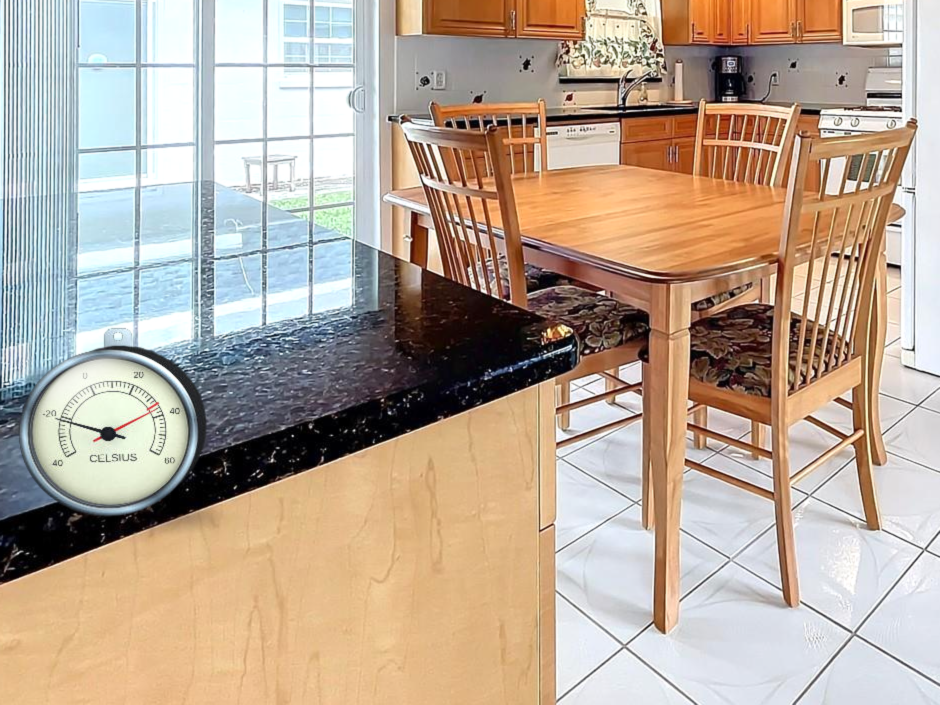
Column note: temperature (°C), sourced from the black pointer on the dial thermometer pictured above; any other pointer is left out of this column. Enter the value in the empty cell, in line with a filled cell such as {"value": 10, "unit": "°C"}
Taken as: {"value": -20, "unit": "°C"}
